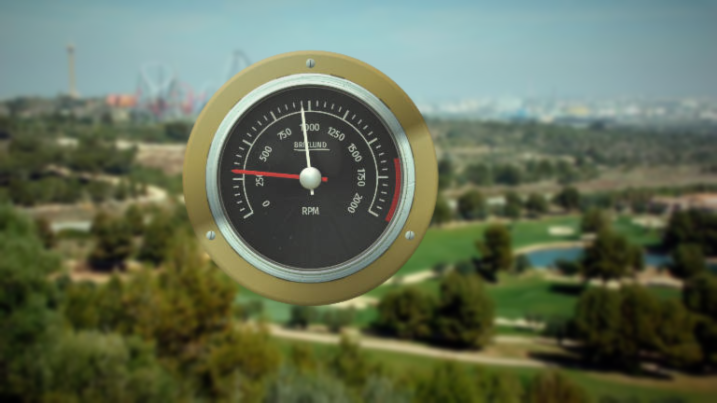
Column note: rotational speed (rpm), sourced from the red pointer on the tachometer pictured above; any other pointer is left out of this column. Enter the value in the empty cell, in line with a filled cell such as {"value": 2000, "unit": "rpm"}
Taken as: {"value": 300, "unit": "rpm"}
